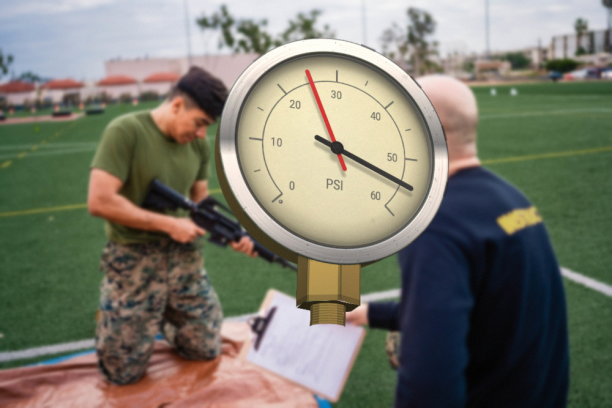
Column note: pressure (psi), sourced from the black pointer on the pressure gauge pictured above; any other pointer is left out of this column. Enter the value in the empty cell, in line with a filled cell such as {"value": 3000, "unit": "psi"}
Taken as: {"value": 55, "unit": "psi"}
